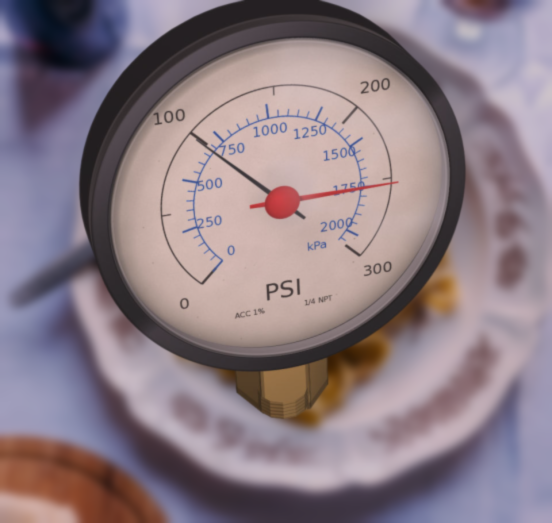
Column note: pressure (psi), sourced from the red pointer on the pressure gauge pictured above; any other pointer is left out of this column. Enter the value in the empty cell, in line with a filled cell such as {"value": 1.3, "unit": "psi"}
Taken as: {"value": 250, "unit": "psi"}
